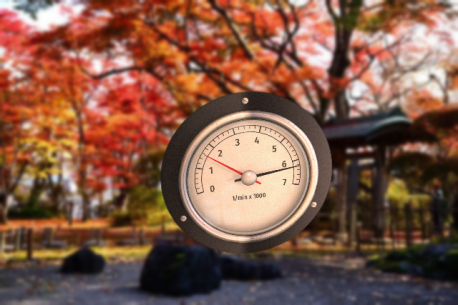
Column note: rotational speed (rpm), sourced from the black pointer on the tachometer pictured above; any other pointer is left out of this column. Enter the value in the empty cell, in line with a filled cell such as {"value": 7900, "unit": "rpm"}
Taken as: {"value": 6200, "unit": "rpm"}
